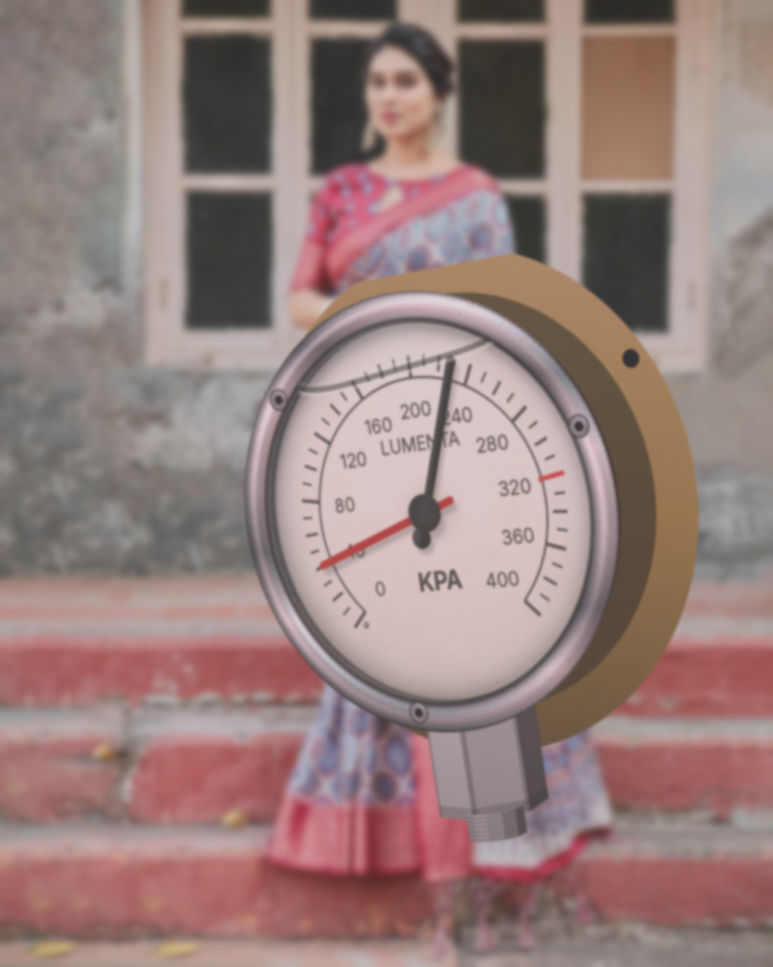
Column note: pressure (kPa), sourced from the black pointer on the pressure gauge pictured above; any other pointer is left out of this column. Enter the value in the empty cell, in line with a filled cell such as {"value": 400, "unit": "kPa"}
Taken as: {"value": 230, "unit": "kPa"}
